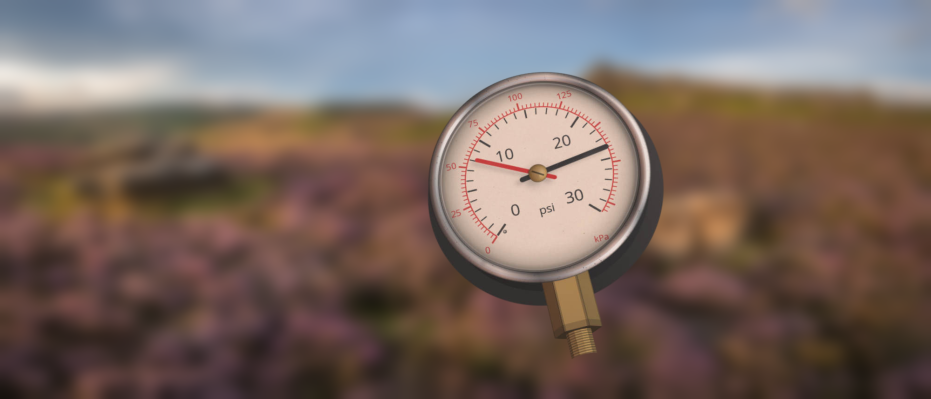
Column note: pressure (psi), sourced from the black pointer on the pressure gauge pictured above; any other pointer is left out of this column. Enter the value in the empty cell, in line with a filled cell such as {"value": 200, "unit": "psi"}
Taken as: {"value": 24, "unit": "psi"}
